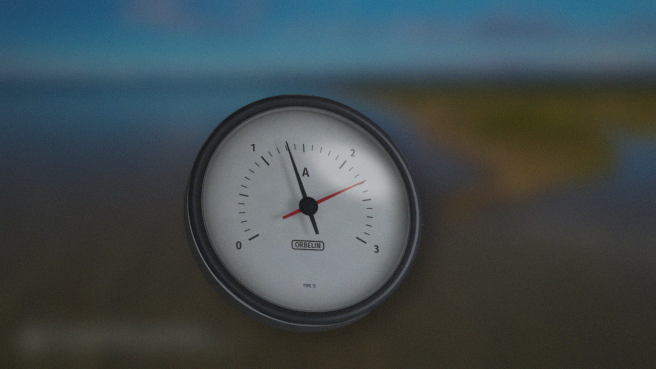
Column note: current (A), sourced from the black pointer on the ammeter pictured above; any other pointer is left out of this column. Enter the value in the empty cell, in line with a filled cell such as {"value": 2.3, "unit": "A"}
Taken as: {"value": 1.3, "unit": "A"}
